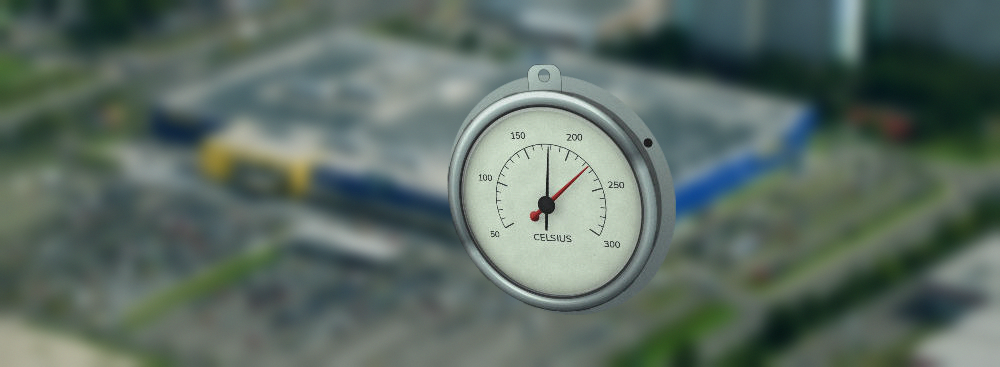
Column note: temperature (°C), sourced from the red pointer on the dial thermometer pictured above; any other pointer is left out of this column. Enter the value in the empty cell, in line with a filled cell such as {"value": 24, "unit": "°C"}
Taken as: {"value": 225, "unit": "°C"}
